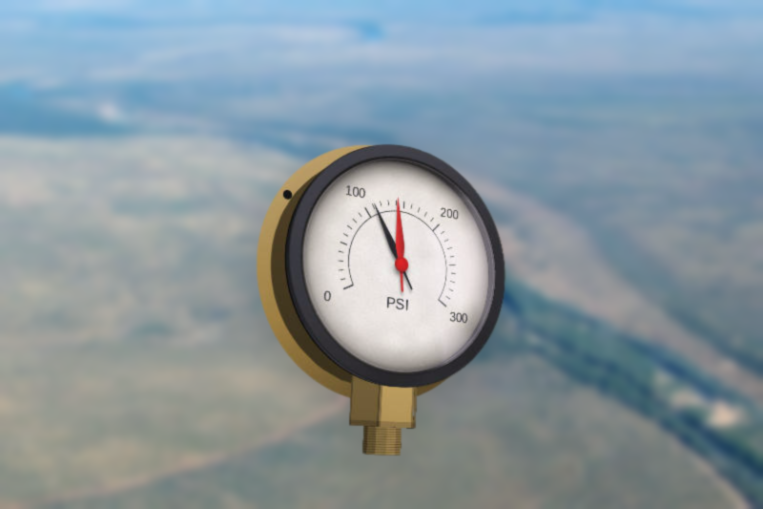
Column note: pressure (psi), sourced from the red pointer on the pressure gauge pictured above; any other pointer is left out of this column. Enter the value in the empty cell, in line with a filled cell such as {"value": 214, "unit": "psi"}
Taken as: {"value": 140, "unit": "psi"}
